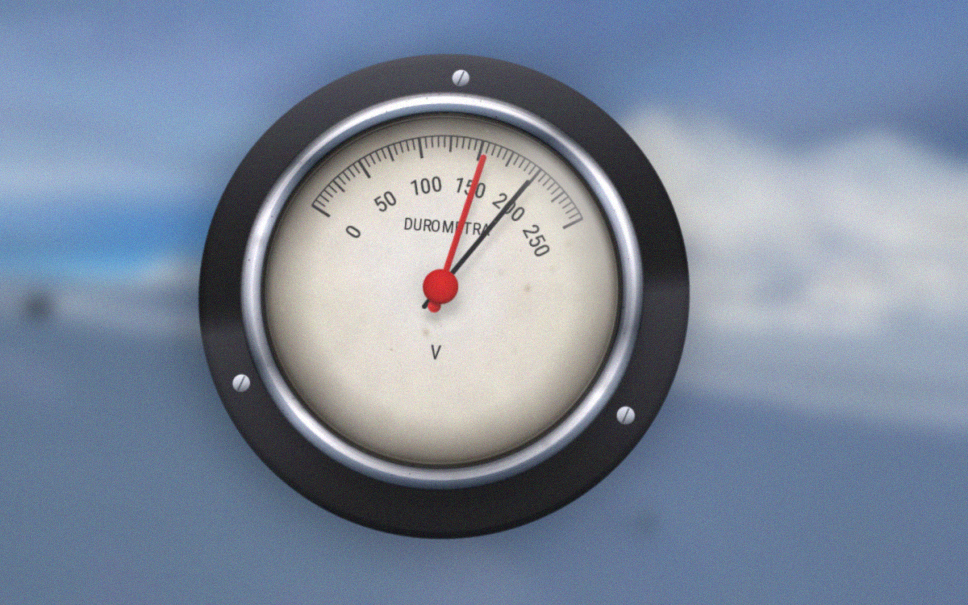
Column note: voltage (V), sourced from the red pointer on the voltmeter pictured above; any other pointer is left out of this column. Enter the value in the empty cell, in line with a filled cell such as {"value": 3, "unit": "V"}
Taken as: {"value": 155, "unit": "V"}
